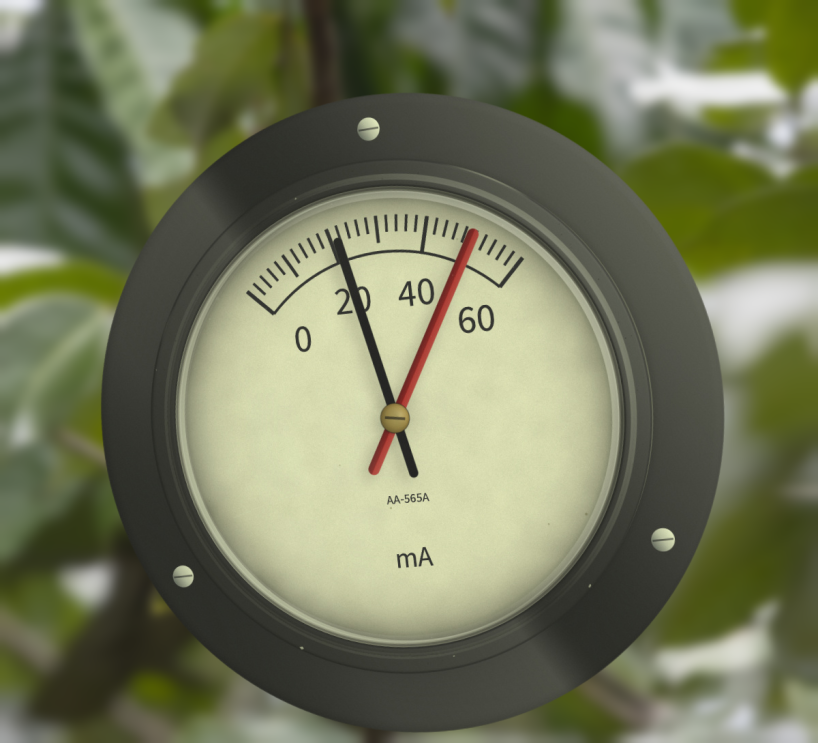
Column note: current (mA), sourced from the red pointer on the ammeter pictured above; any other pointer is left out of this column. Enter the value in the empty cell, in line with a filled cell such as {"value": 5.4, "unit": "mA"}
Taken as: {"value": 50, "unit": "mA"}
